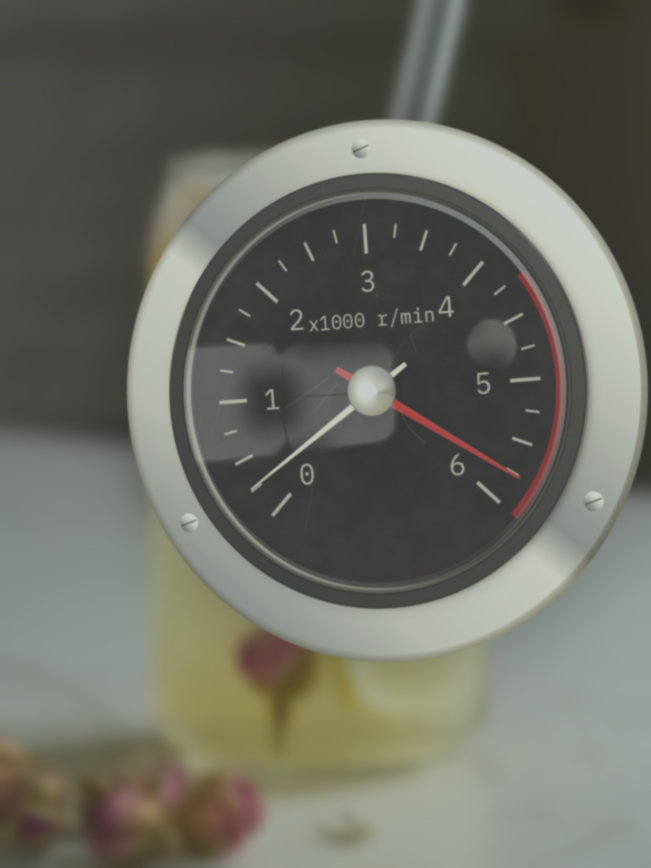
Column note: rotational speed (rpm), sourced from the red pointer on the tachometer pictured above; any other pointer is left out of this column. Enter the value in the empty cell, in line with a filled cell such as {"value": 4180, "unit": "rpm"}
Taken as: {"value": 5750, "unit": "rpm"}
